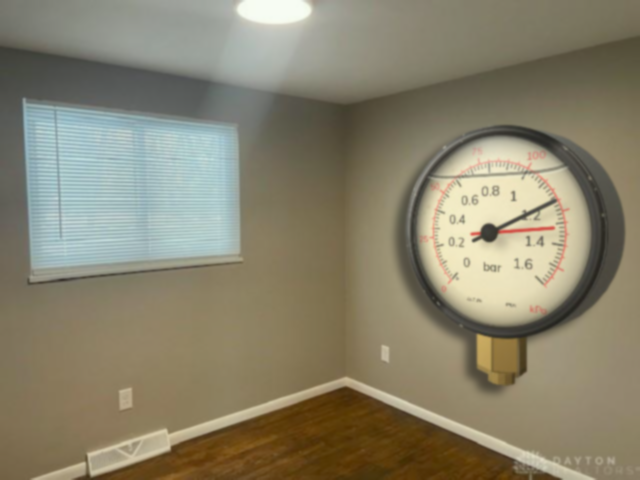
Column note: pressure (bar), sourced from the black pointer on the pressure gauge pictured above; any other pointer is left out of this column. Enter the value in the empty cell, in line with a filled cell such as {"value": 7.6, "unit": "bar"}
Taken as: {"value": 1.2, "unit": "bar"}
